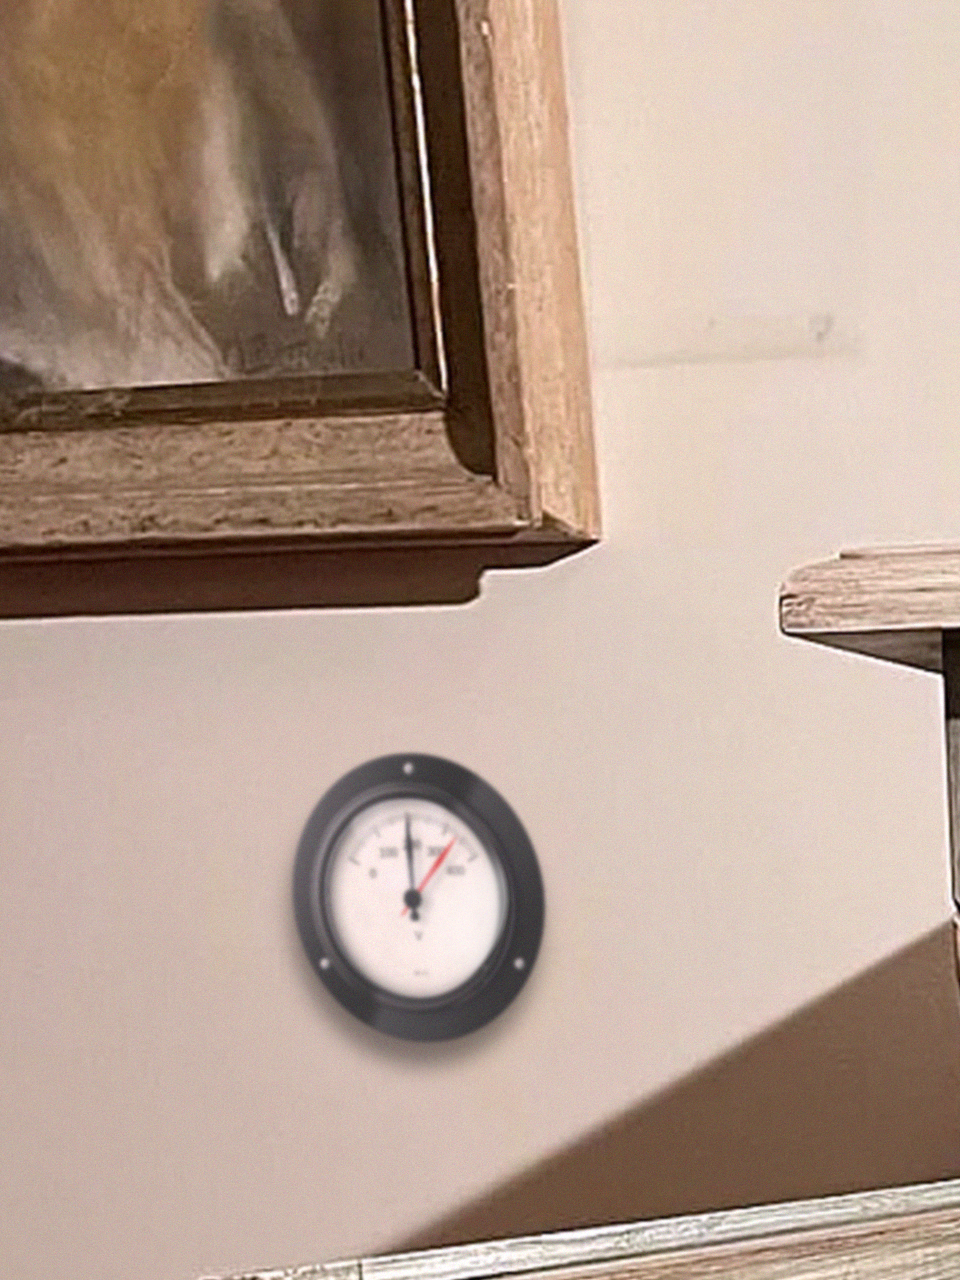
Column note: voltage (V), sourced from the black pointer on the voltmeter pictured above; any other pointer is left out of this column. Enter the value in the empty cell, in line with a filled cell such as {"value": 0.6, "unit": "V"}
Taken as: {"value": 200, "unit": "V"}
